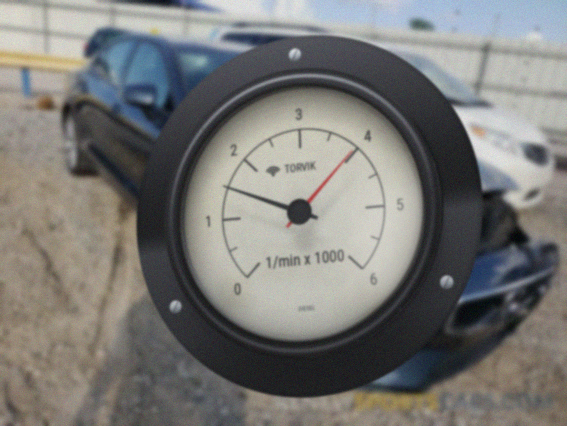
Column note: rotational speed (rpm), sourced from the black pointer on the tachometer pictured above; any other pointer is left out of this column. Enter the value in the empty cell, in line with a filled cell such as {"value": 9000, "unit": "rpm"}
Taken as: {"value": 1500, "unit": "rpm"}
